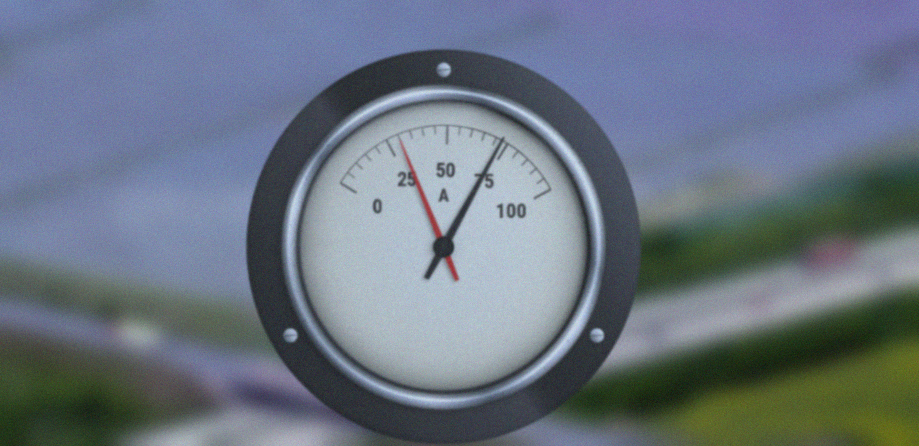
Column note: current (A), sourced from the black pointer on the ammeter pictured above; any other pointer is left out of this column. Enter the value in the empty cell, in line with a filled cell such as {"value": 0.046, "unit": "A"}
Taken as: {"value": 72.5, "unit": "A"}
